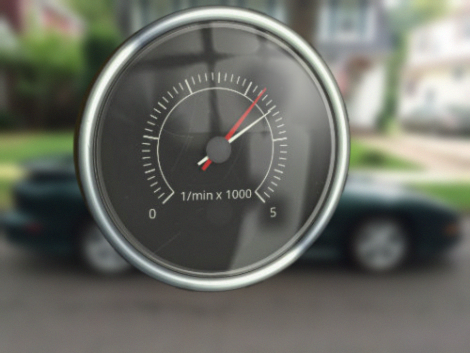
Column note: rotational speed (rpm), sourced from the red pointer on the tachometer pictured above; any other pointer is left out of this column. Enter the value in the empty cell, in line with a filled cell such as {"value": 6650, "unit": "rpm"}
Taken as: {"value": 3200, "unit": "rpm"}
